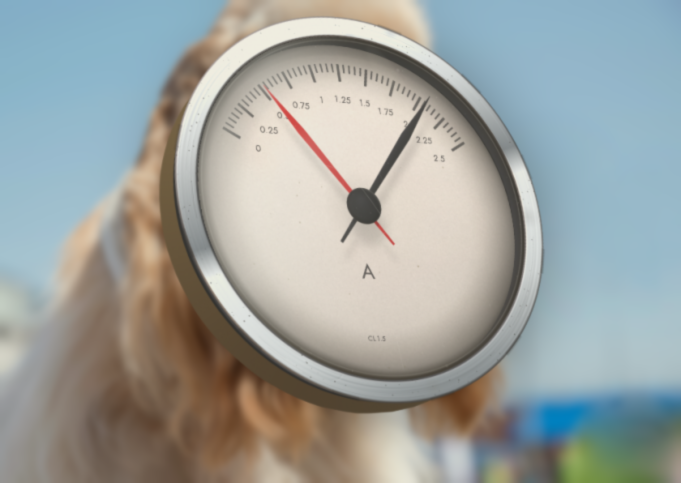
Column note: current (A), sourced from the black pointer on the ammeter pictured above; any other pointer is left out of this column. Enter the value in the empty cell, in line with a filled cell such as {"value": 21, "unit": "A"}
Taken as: {"value": 2.05, "unit": "A"}
